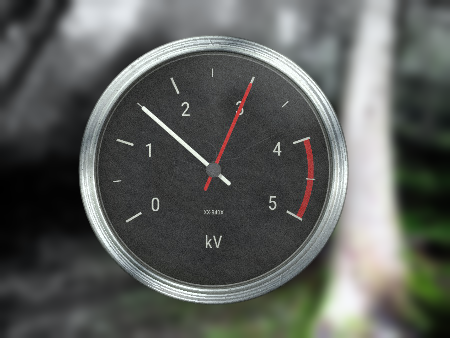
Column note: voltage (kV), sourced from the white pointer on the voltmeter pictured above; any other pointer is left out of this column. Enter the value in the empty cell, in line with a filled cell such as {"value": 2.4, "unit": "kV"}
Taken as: {"value": 1.5, "unit": "kV"}
